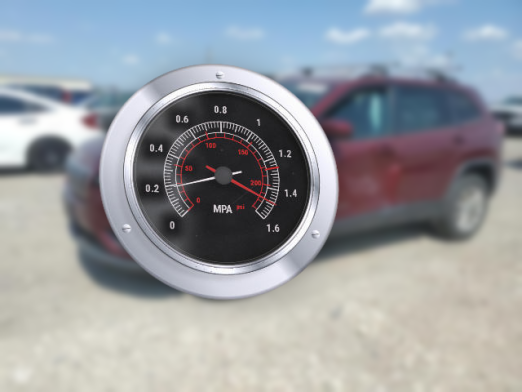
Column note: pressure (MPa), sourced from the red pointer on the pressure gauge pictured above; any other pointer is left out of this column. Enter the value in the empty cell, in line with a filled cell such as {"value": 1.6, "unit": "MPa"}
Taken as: {"value": 1.5, "unit": "MPa"}
